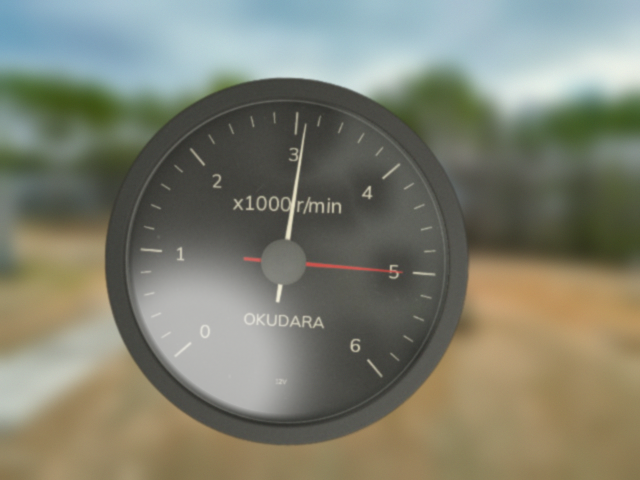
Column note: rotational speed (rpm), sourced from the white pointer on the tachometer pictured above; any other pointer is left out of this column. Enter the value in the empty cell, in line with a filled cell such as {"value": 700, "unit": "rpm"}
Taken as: {"value": 3100, "unit": "rpm"}
